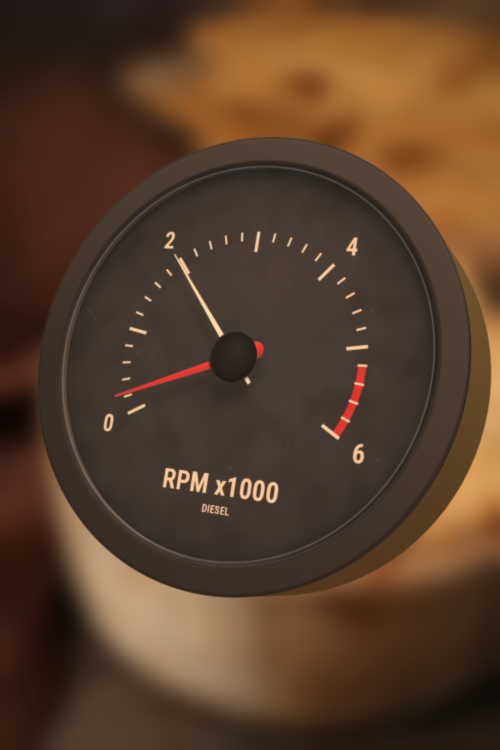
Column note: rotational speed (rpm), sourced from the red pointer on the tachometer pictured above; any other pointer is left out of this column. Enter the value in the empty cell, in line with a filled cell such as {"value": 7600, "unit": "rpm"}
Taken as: {"value": 200, "unit": "rpm"}
